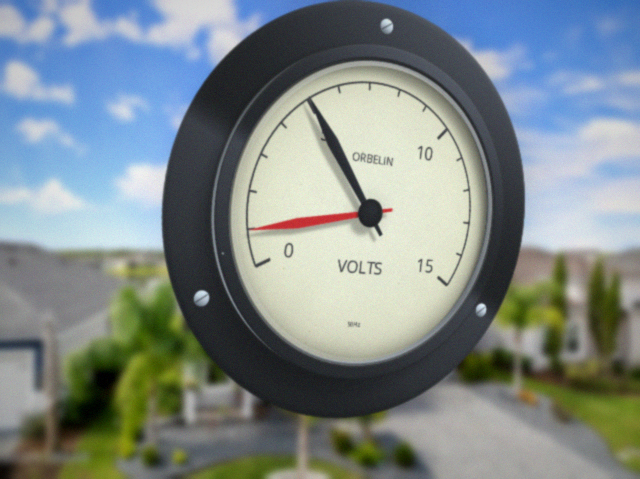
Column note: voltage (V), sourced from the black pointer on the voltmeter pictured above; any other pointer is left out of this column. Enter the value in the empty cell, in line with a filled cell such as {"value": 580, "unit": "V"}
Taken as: {"value": 5, "unit": "V"}
